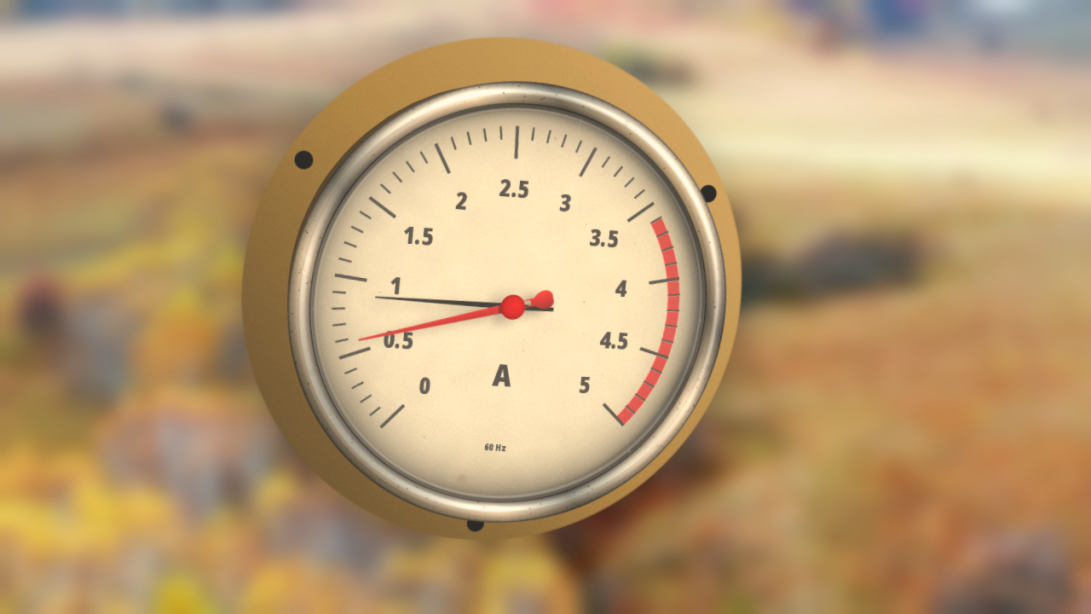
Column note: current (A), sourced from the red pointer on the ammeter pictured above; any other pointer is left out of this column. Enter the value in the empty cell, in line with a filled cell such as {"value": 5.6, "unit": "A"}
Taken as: {"value": 0.6, "unit": "A"}
